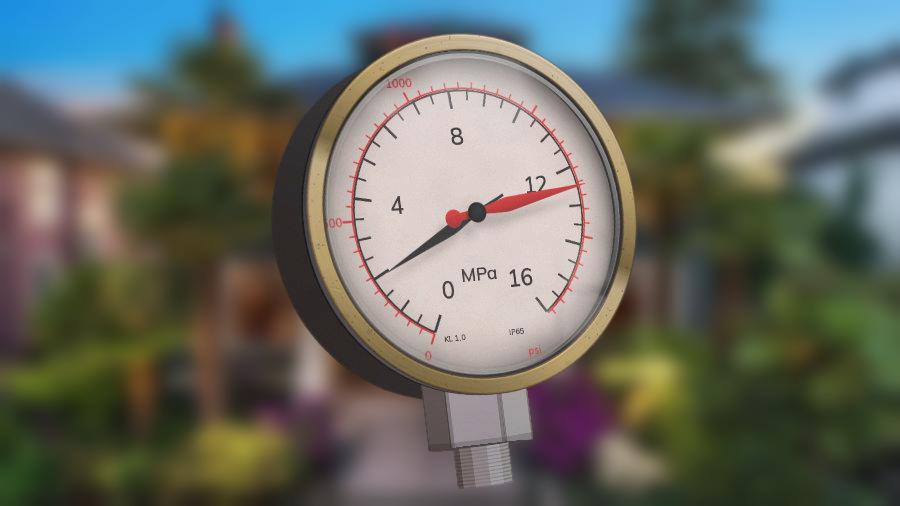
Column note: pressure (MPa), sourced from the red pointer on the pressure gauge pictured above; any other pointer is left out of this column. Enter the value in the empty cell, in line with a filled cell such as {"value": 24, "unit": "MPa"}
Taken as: {"value": 12.5, "unit": "MPa"}
